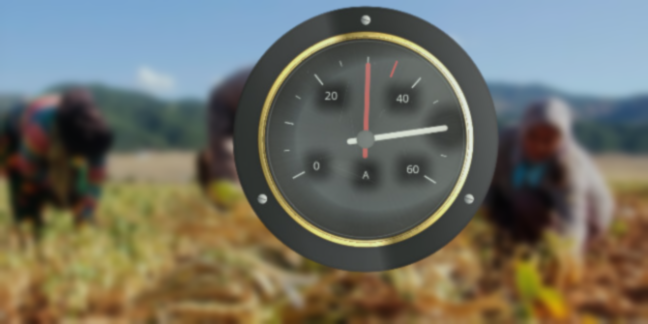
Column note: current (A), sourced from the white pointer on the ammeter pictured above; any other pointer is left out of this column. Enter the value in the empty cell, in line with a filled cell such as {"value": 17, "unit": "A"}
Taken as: {"value": 50, "unit": "A"}
